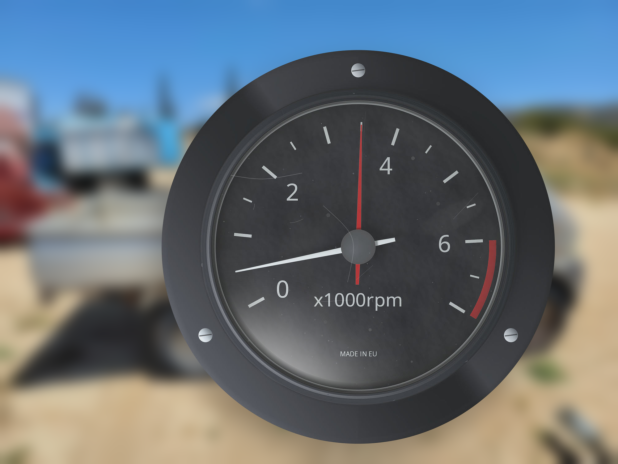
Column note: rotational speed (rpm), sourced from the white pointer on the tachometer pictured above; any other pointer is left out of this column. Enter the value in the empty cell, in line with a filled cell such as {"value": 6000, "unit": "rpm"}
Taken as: {"value": 500, "unit": "rpm"}
